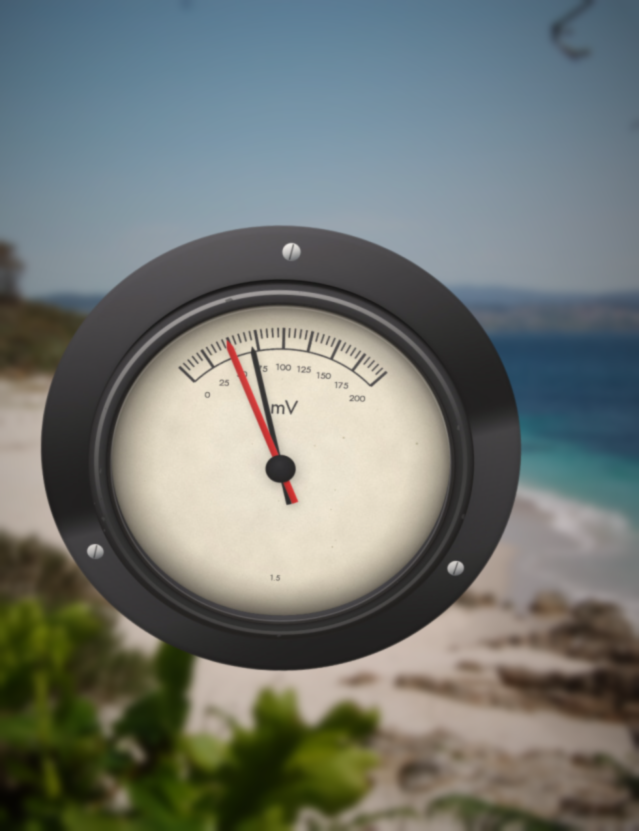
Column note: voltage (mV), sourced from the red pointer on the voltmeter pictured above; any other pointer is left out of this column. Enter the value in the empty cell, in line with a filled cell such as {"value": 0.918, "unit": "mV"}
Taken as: {"value": 50, "unit": "mV"}
